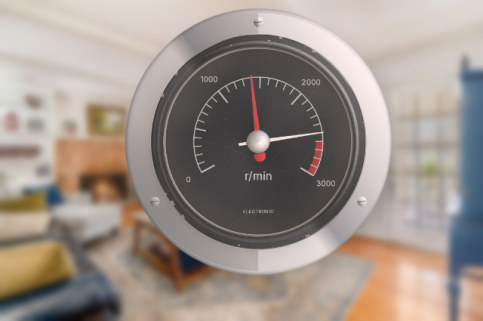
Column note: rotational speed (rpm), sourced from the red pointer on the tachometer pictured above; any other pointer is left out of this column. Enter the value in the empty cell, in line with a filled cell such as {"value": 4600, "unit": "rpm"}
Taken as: {"value": 1400, "unit": "rpm"}
